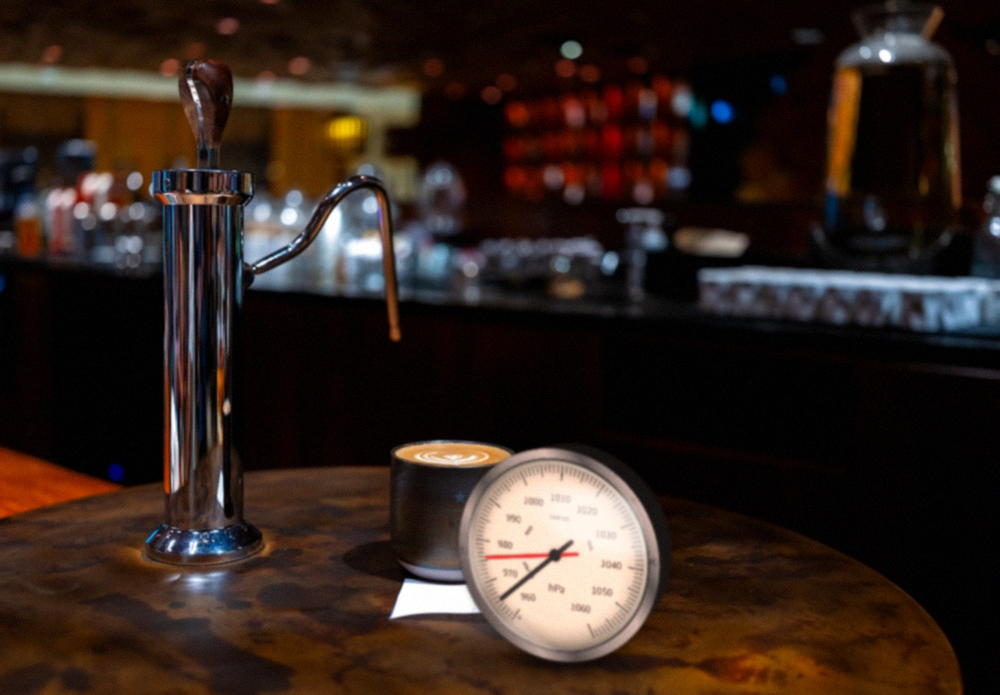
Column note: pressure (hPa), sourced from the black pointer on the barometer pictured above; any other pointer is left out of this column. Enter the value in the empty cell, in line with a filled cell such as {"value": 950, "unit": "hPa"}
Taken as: {"value": 965, "unit": "hPa"}
